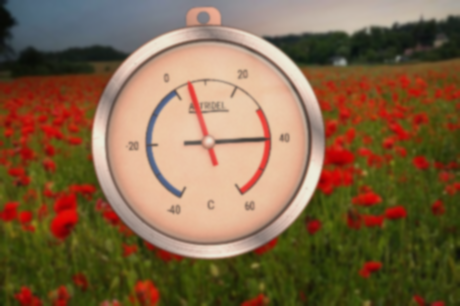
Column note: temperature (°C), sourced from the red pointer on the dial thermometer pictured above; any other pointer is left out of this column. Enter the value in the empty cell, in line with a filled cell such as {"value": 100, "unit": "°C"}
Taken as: {"value": 5, "unit": "°C"}
